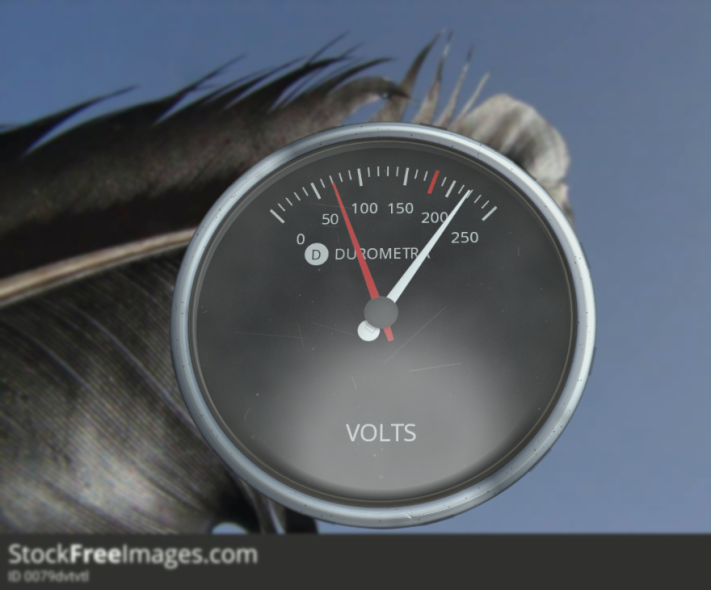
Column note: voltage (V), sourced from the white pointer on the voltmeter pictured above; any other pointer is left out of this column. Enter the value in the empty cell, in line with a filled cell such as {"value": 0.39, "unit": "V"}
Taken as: {"value": 220, "unit": "V"}
